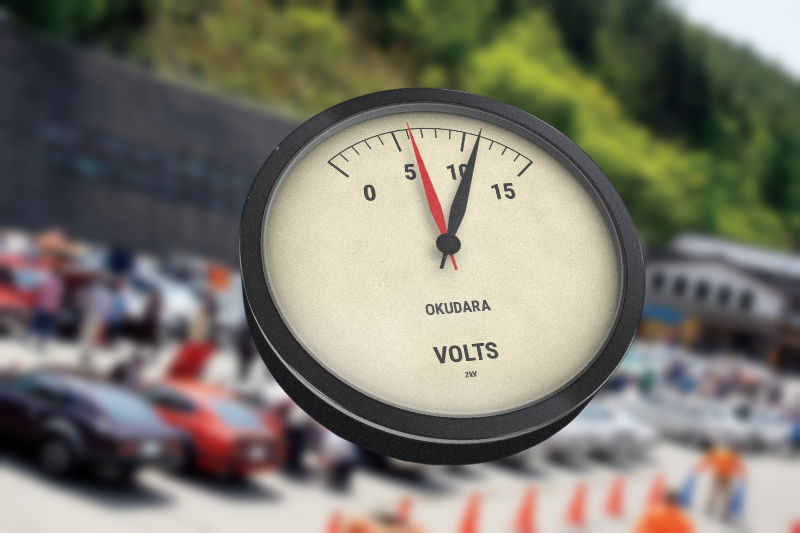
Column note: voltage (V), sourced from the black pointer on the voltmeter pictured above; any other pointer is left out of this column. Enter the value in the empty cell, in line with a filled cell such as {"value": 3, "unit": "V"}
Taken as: {"value": 11, "unit": "V"}
